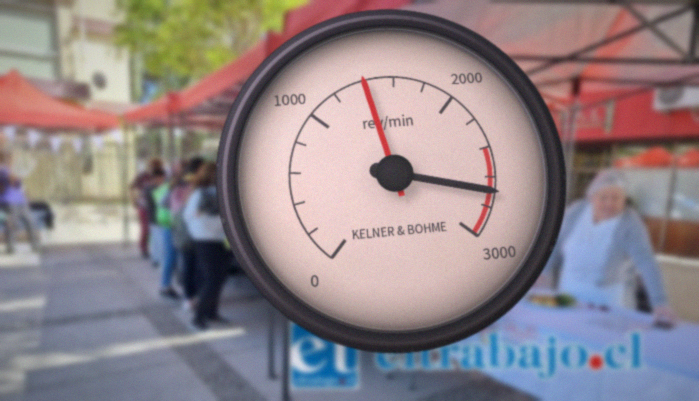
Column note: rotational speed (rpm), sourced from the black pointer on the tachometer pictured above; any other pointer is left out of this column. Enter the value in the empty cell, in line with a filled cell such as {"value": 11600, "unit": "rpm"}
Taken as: {"value": 2700, "unit": "rpm"}
